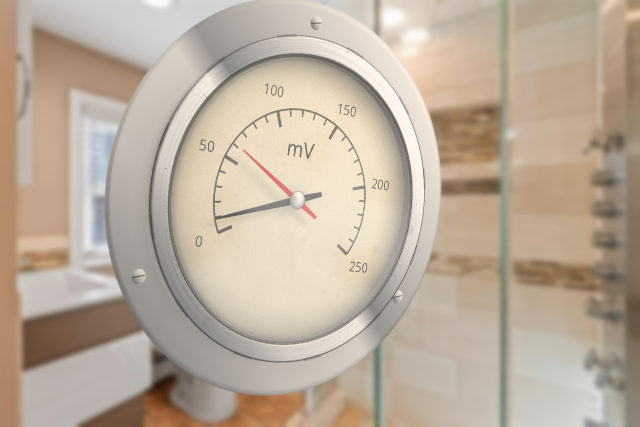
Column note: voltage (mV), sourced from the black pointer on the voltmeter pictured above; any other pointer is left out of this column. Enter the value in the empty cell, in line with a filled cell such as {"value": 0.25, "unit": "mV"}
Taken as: {"value": 10, "unit": "mV"}
